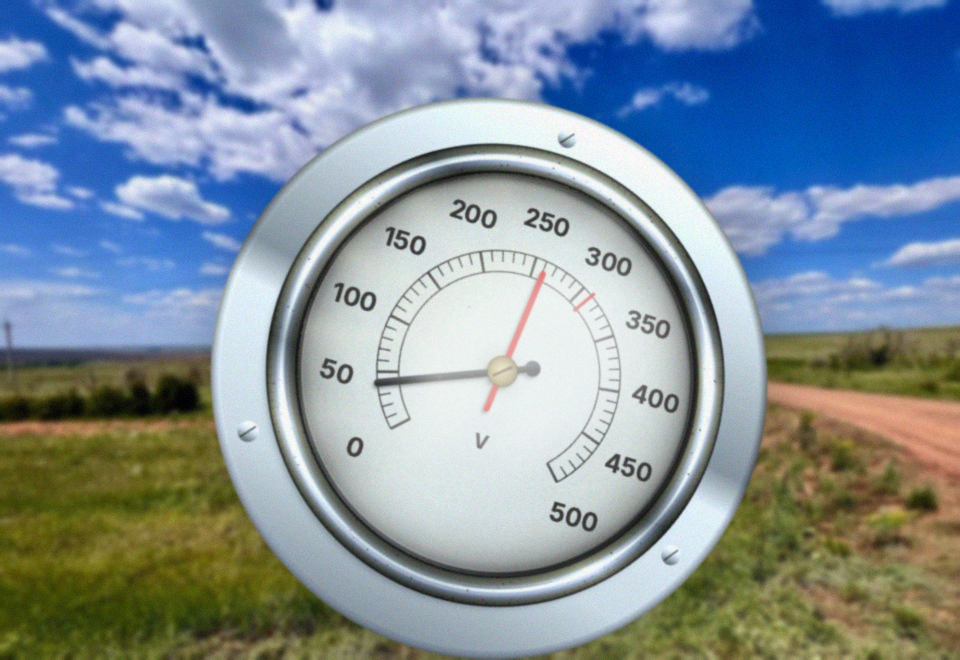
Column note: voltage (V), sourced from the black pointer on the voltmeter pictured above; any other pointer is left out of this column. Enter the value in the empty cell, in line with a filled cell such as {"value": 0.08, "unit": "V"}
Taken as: {"value": 40, "unit": "V"}
